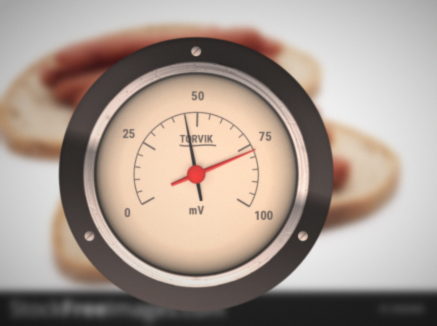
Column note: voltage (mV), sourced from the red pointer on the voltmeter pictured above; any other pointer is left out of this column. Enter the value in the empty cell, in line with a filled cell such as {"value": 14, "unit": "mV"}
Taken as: {"value": 77.5, "unit": "mV"}
